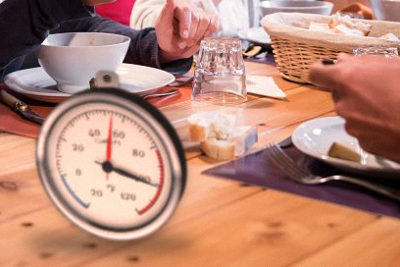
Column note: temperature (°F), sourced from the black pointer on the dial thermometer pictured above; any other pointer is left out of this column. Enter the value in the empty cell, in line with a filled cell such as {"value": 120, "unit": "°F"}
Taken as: {"value": 100, "unit": "°F"}
